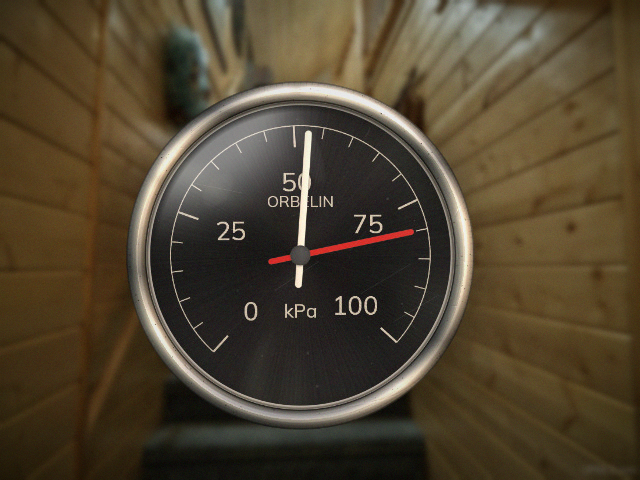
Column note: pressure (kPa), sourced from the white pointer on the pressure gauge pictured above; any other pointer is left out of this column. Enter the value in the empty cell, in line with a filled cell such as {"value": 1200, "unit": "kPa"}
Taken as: {"value": 52.5, "unit": "kPa"}
